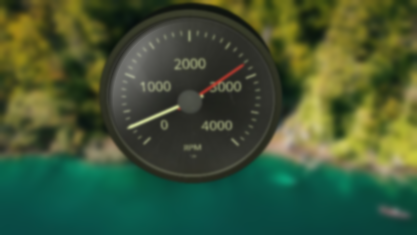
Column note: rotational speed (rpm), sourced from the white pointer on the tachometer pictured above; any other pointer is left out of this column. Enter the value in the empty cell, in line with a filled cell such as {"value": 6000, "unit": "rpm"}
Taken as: {"value": 300, "unit": "rpm"}
